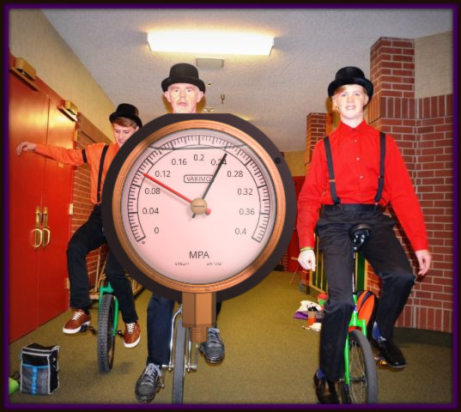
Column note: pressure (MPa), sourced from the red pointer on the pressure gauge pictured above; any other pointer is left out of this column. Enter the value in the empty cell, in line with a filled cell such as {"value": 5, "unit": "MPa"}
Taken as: {"value": 0.1, "unit": "MPa"}
